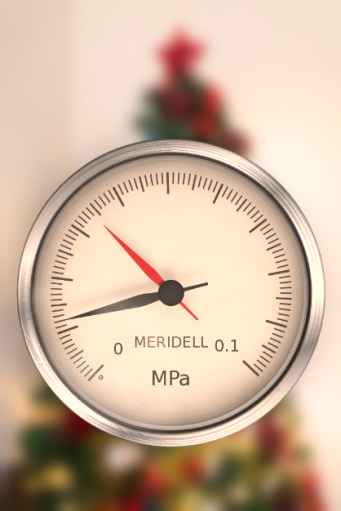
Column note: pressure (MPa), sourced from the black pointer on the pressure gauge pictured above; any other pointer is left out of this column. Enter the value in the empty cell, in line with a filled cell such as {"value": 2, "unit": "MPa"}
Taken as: {"value": 0.012, "unit": "MPa"}
